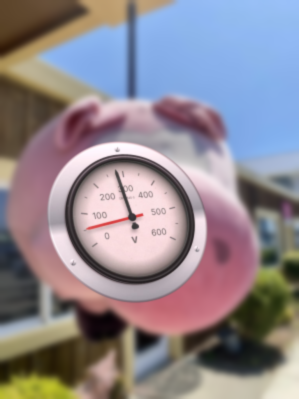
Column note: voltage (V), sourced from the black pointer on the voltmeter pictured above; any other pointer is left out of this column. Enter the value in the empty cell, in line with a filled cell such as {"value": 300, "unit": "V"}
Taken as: {"value": 275, "unit": "V"}
